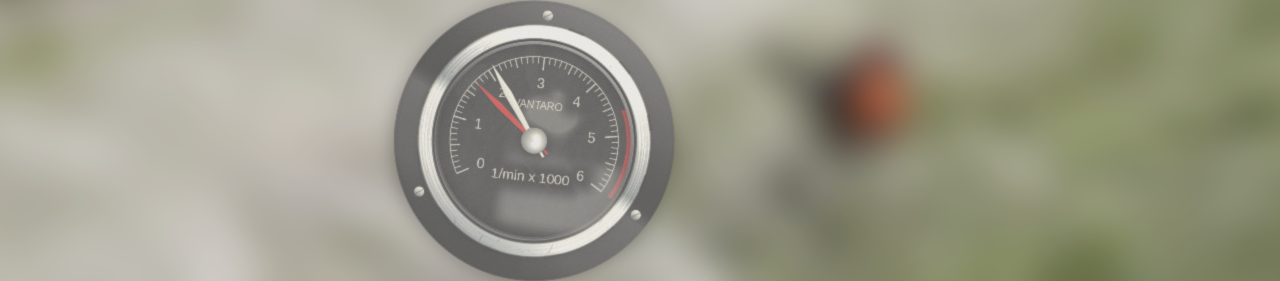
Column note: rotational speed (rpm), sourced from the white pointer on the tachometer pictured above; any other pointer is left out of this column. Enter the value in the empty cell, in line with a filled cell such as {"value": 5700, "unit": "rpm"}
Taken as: {"value": 2100, "unit": "rpm"}
